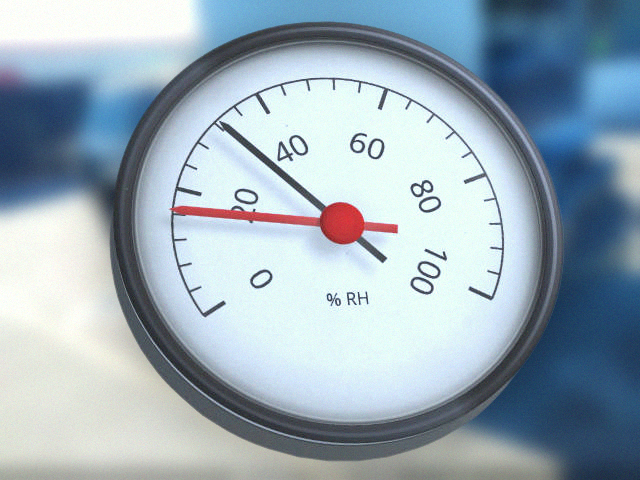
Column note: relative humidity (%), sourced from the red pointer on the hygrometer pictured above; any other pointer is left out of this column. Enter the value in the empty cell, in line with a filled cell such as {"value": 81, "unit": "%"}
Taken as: {"value": 16, "unit": "%"}
